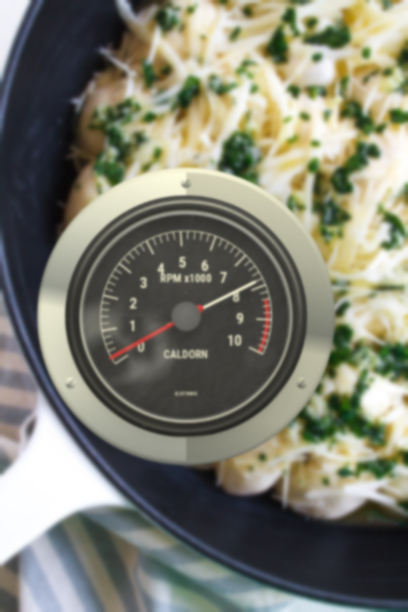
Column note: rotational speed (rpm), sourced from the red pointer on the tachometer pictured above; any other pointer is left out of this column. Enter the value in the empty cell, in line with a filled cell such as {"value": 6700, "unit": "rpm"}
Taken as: {"value": 200, "unit": "rpm"}
